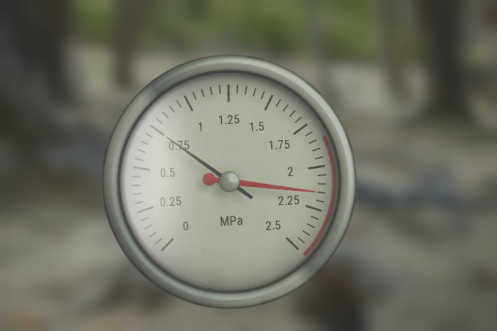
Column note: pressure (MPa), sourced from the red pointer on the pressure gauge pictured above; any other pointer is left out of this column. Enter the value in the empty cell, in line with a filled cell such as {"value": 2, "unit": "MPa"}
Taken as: {"value": 2.15, "unit": "MPa"}
